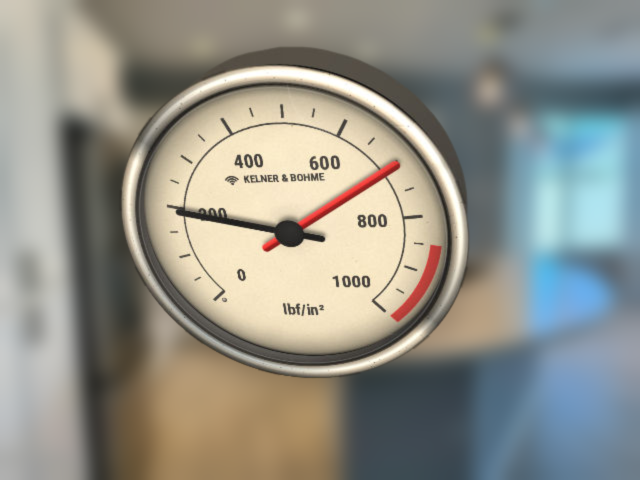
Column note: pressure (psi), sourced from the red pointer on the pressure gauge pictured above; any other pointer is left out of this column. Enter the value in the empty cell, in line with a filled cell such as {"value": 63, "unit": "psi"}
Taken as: {"value": 700, "unit": "psi"}
